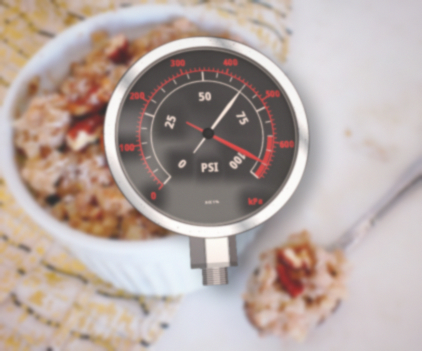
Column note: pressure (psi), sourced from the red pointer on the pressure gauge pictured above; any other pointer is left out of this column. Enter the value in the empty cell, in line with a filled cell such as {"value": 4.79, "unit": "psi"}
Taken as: {"value": 95, "unit": "psi"}
